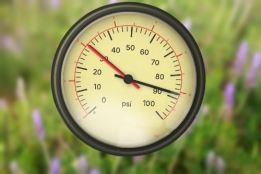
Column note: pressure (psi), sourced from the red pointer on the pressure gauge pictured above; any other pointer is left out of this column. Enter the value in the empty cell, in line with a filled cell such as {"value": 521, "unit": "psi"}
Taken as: {"value": 30, "unit": "psi"}
